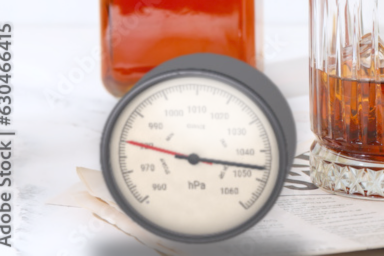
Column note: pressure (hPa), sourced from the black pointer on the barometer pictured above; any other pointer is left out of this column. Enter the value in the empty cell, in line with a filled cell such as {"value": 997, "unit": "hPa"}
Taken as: {"value": 1045, "unit": "hPa"}
